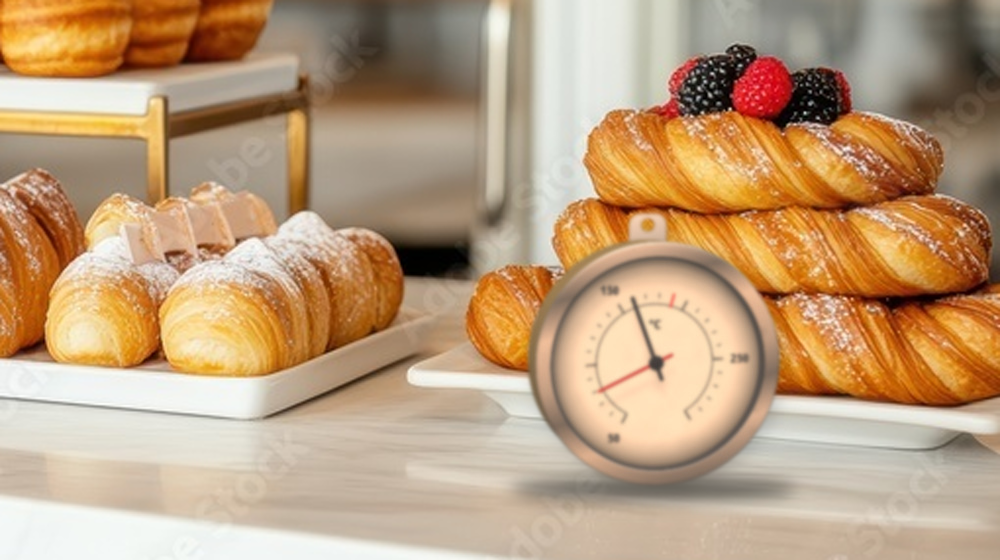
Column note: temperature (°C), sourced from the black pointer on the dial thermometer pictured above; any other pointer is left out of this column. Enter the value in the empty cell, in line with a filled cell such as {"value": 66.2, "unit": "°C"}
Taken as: {"value": 160, "unit": "°C"}
